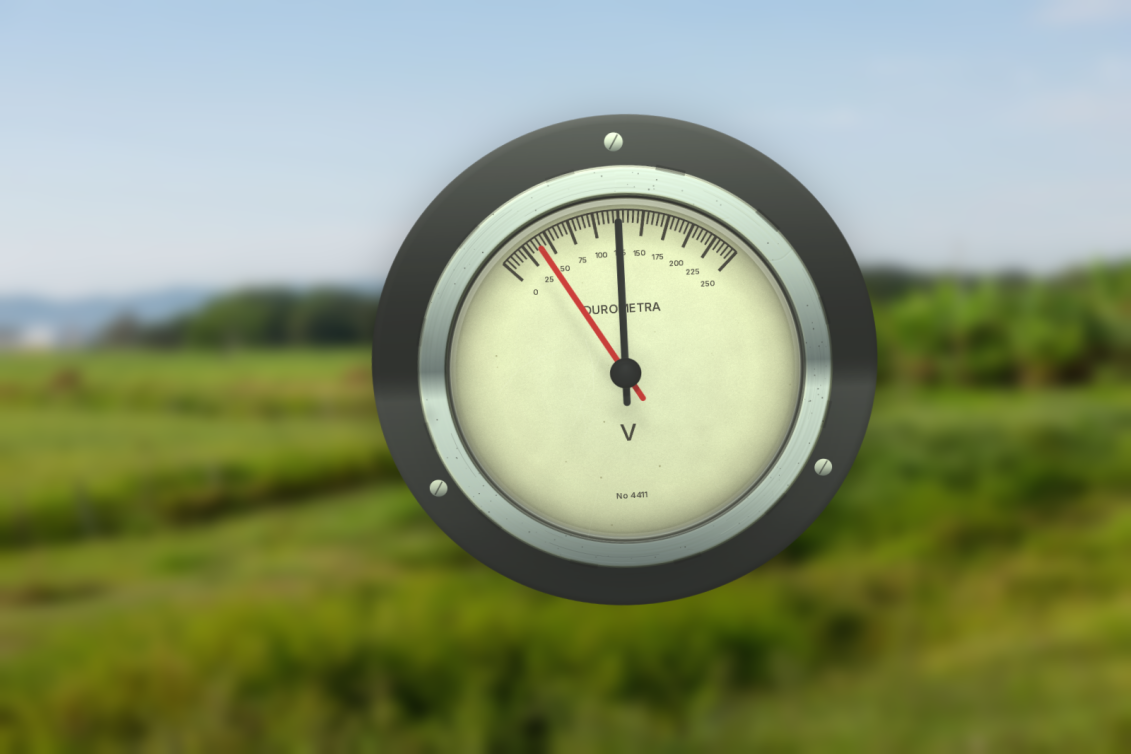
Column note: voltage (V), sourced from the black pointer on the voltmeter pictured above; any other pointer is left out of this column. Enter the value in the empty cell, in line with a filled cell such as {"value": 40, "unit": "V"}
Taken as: {"value": 125, "unit": "V"}
